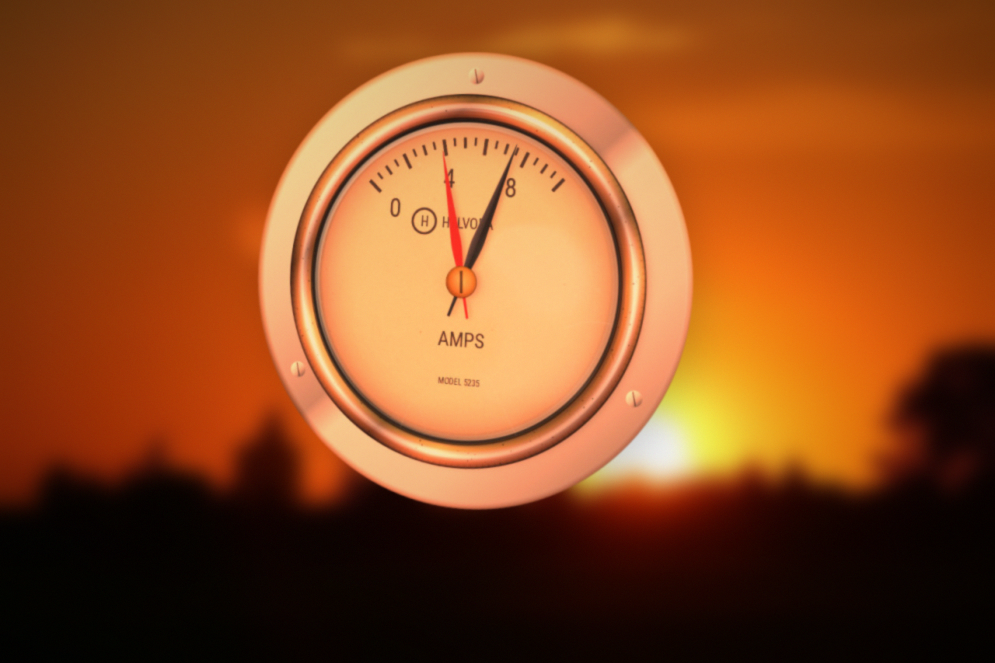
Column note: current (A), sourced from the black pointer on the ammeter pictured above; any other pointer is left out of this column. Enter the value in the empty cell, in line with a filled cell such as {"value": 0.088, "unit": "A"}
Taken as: {"value": 7.5, "unit": "A"}
